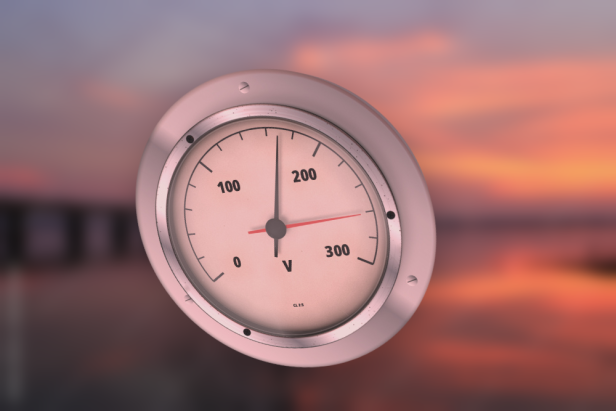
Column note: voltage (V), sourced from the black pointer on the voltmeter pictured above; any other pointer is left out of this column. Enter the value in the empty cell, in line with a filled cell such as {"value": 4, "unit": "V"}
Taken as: {"value": 170, "unit": "V"}
